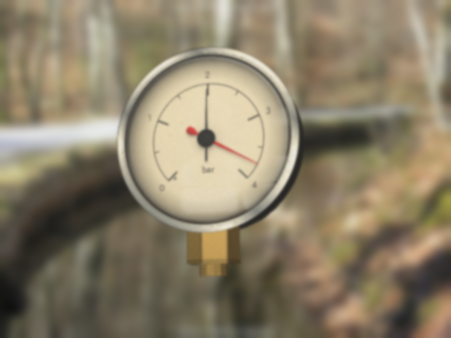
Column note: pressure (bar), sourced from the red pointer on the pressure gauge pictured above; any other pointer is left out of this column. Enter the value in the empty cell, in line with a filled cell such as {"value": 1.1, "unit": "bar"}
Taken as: {"value": 3.75, "unit": "bar"}
